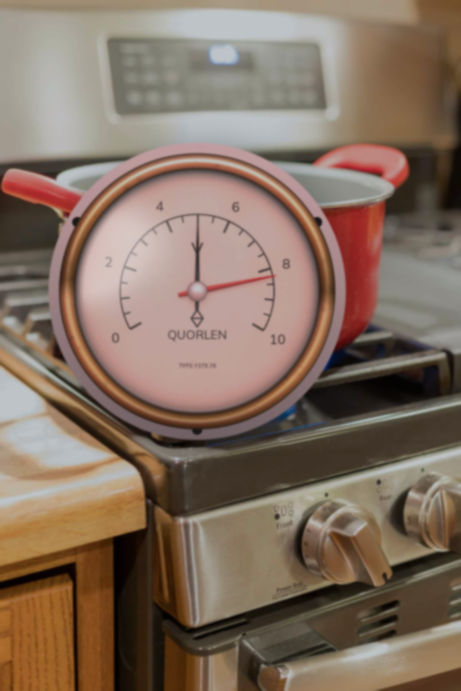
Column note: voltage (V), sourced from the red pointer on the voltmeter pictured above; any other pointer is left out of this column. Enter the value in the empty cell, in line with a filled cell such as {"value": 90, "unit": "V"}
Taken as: {"value": 8.25, "unit": "V"}
